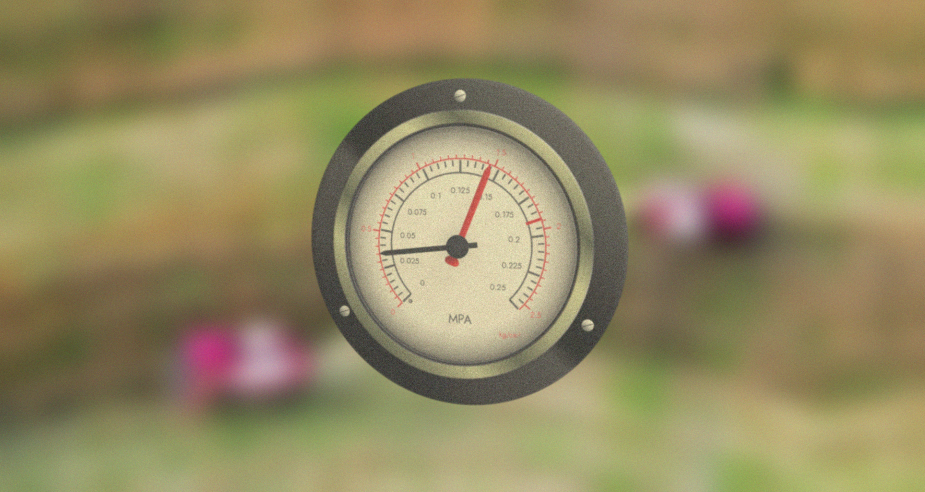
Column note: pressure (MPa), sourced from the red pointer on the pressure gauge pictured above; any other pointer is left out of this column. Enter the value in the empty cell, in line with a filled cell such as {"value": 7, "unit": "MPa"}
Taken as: {"value": 0.145, "unit": "MPa"}
